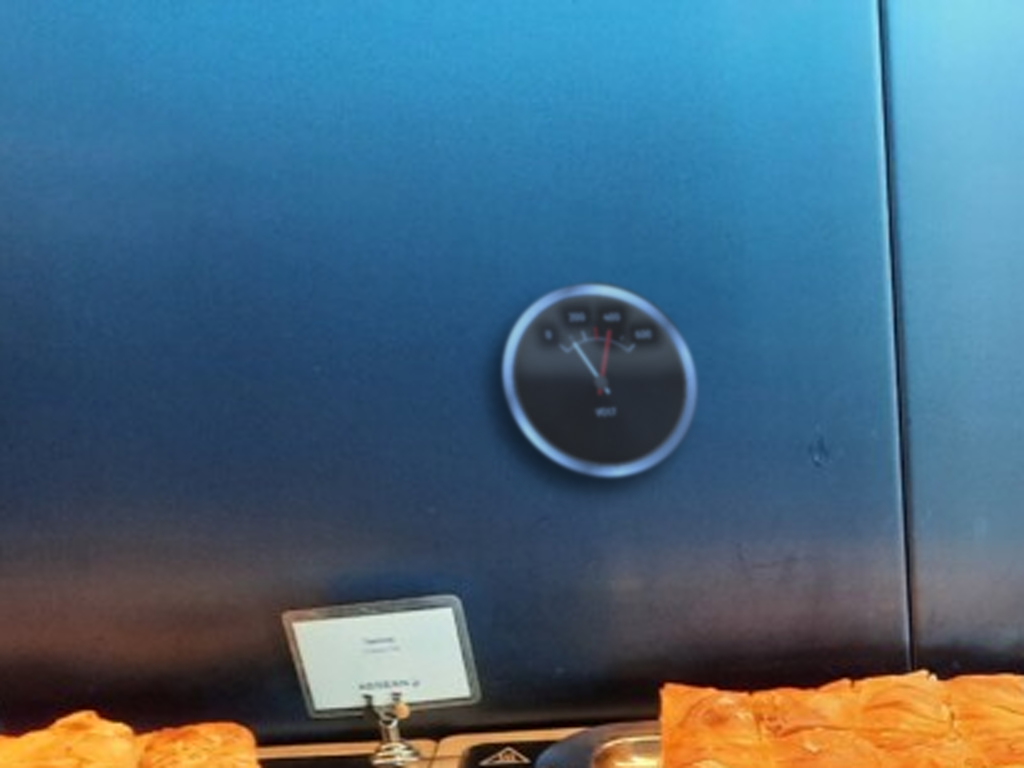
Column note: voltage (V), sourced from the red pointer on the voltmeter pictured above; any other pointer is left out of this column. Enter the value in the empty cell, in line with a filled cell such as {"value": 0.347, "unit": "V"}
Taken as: {"value": 400, "unit": "V"}
